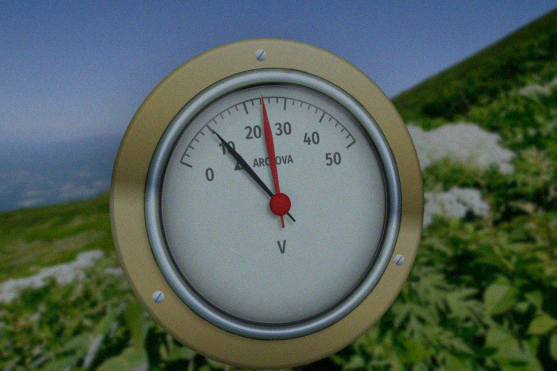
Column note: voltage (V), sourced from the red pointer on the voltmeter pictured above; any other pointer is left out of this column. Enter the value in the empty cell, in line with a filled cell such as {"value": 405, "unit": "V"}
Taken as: {"value": 24, "unit": "V"}
